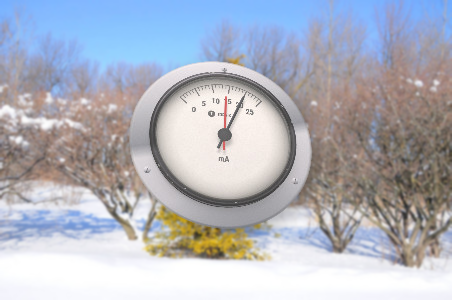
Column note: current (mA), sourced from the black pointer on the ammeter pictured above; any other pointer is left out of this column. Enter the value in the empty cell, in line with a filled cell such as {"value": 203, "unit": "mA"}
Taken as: {"value": 20, "unit": "mA"}
